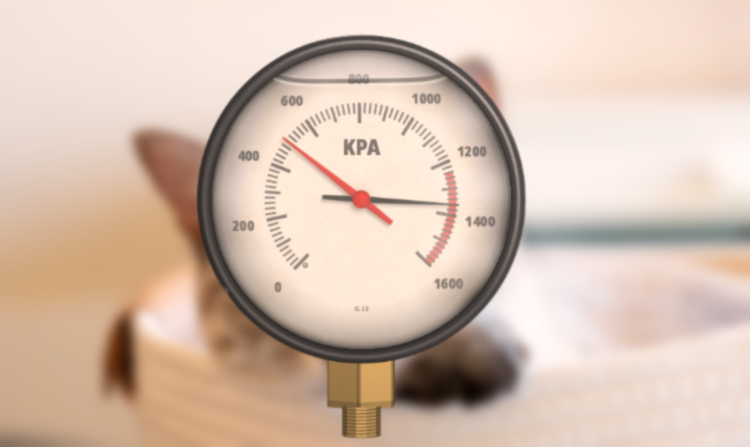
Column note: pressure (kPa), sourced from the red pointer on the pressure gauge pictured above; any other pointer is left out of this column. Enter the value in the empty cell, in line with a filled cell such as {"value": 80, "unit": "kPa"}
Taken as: {"value": 500, "unit": "kPa"}
